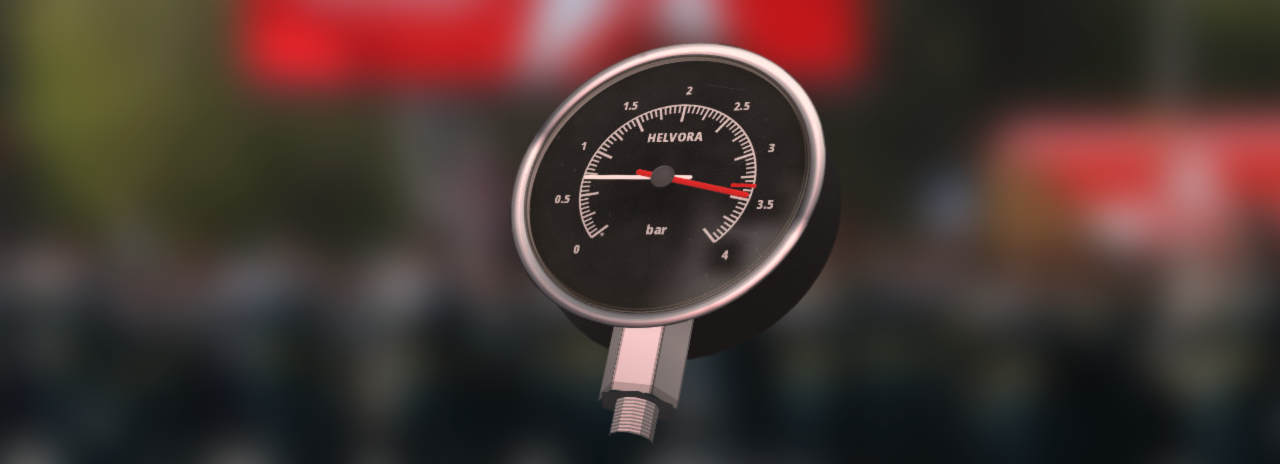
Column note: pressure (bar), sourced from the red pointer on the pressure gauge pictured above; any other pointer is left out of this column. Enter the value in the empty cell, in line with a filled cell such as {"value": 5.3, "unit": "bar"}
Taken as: {"value": 3.5, "unit": "bar"}
